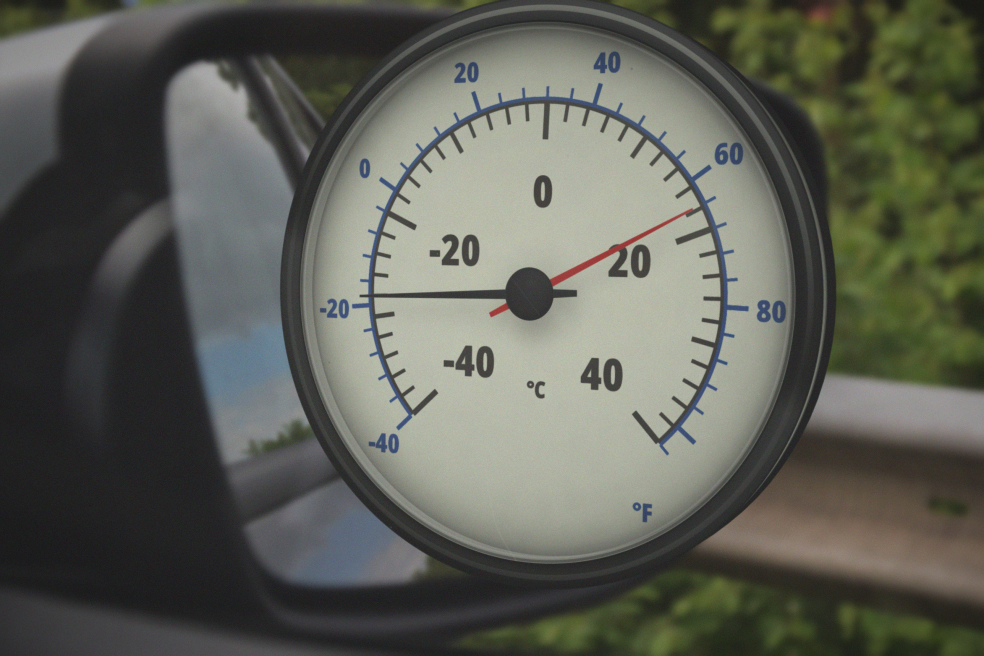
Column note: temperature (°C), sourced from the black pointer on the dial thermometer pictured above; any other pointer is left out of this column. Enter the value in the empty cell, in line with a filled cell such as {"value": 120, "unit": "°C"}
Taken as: {"value": -28, "unit": "°C"}
